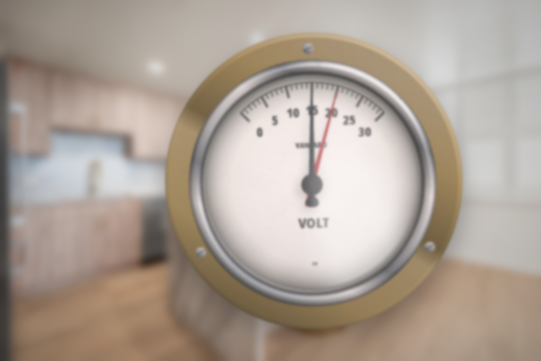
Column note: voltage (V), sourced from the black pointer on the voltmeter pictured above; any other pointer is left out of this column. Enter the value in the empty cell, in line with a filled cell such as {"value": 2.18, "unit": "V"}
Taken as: {"value": 15, "unit": "V"}
